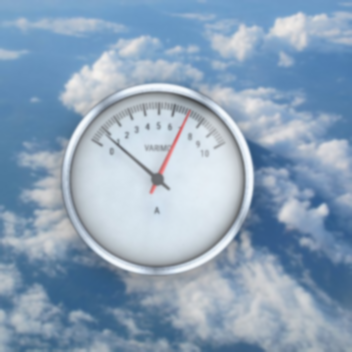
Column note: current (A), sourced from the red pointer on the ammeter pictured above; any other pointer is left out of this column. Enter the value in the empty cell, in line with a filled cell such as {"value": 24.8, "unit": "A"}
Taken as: {"value": 7, "unit": "A"}
